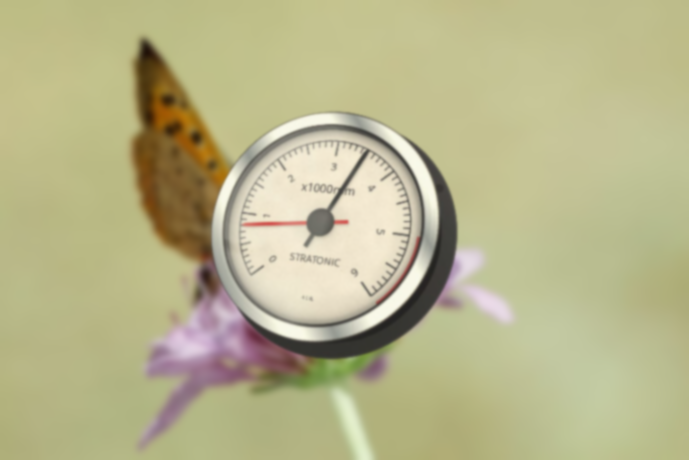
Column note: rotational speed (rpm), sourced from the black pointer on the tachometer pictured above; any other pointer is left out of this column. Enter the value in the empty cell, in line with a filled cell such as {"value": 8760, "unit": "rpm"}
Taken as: {"value": 3500, "unit": "rpm"}
